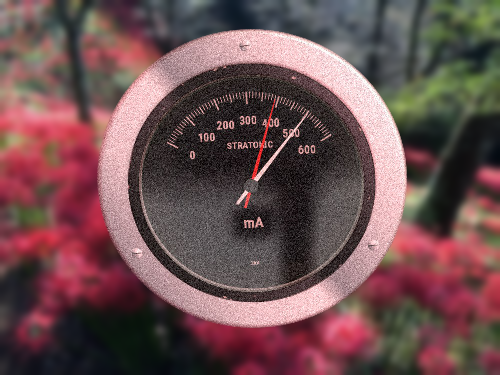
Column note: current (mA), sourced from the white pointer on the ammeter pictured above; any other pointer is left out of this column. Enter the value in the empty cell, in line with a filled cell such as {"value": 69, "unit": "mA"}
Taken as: {"value": 500, "unit": "mA"}
